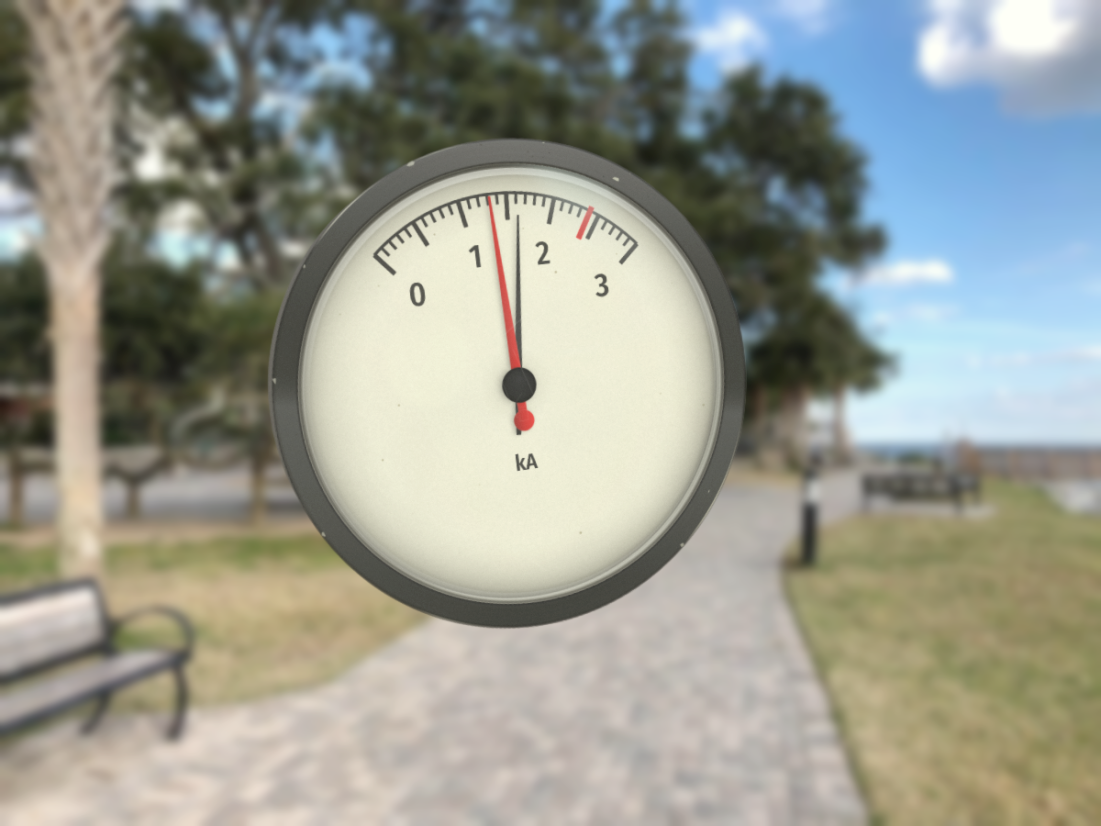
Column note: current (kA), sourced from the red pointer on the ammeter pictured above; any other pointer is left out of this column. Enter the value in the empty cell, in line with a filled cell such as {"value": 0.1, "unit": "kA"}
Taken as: {"value": 1.3, "unit": "kA"}
